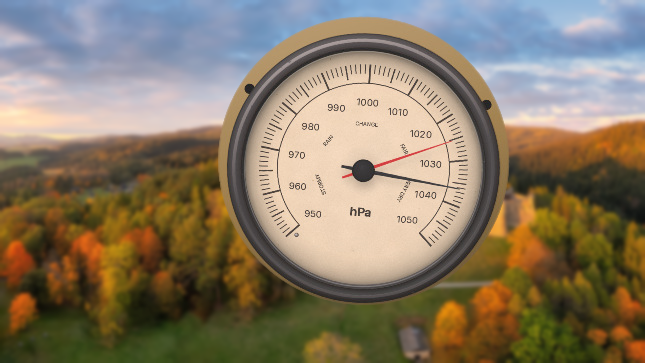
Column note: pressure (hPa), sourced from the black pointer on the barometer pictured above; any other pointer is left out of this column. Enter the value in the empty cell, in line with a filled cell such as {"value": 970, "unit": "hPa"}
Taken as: {"value": 1036, "unit": "hPa"}
